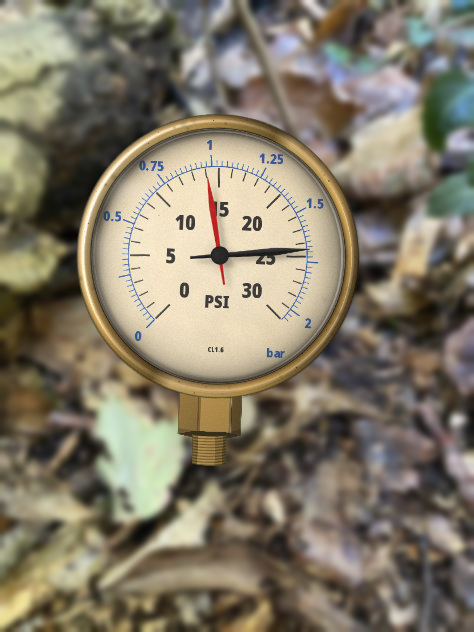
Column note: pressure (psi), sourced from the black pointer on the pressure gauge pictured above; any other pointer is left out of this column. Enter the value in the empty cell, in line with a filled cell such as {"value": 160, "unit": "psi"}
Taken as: {"value": 24.5, "unit": "psi"}
